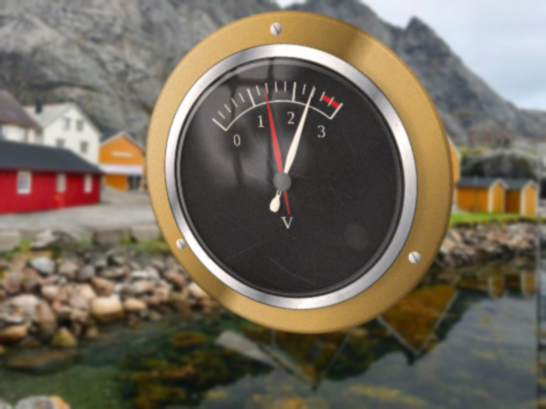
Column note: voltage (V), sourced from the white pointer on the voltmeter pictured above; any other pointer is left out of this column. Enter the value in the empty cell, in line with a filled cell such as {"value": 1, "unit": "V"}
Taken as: {"value": 2.4, "unit": "V"}
